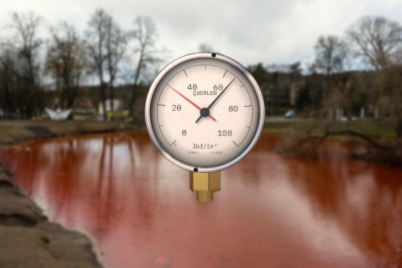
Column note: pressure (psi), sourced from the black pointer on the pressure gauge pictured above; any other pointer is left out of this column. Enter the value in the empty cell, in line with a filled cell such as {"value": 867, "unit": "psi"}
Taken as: {"value": 65, "unit": "psi"}
